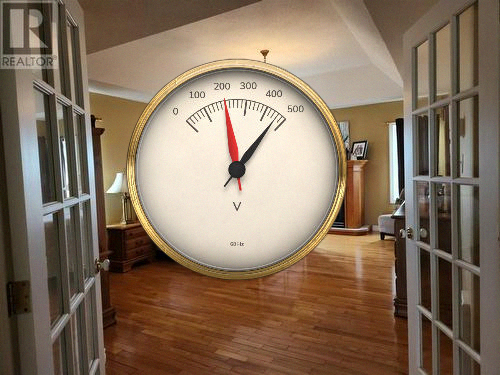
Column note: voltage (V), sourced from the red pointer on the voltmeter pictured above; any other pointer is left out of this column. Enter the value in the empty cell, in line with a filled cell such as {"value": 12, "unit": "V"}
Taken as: {"value": 200, "unit": "V"}
